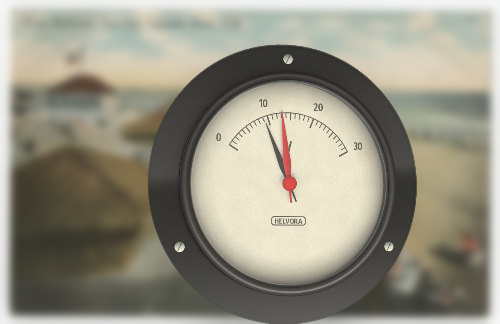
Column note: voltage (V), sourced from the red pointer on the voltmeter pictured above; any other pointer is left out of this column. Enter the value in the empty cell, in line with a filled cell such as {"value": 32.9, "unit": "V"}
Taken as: {"value": 13, "unit": "V"}
